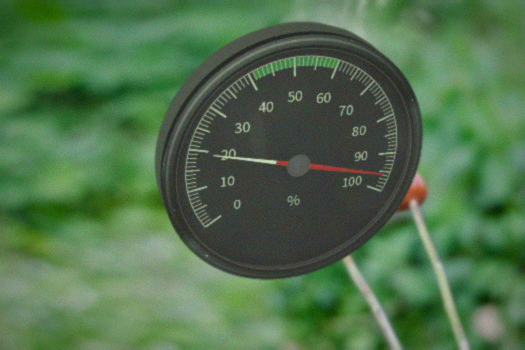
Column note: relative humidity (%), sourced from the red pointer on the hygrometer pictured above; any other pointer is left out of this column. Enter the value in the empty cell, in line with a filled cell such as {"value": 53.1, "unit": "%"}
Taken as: {"value": 95, "unit": "%"}
